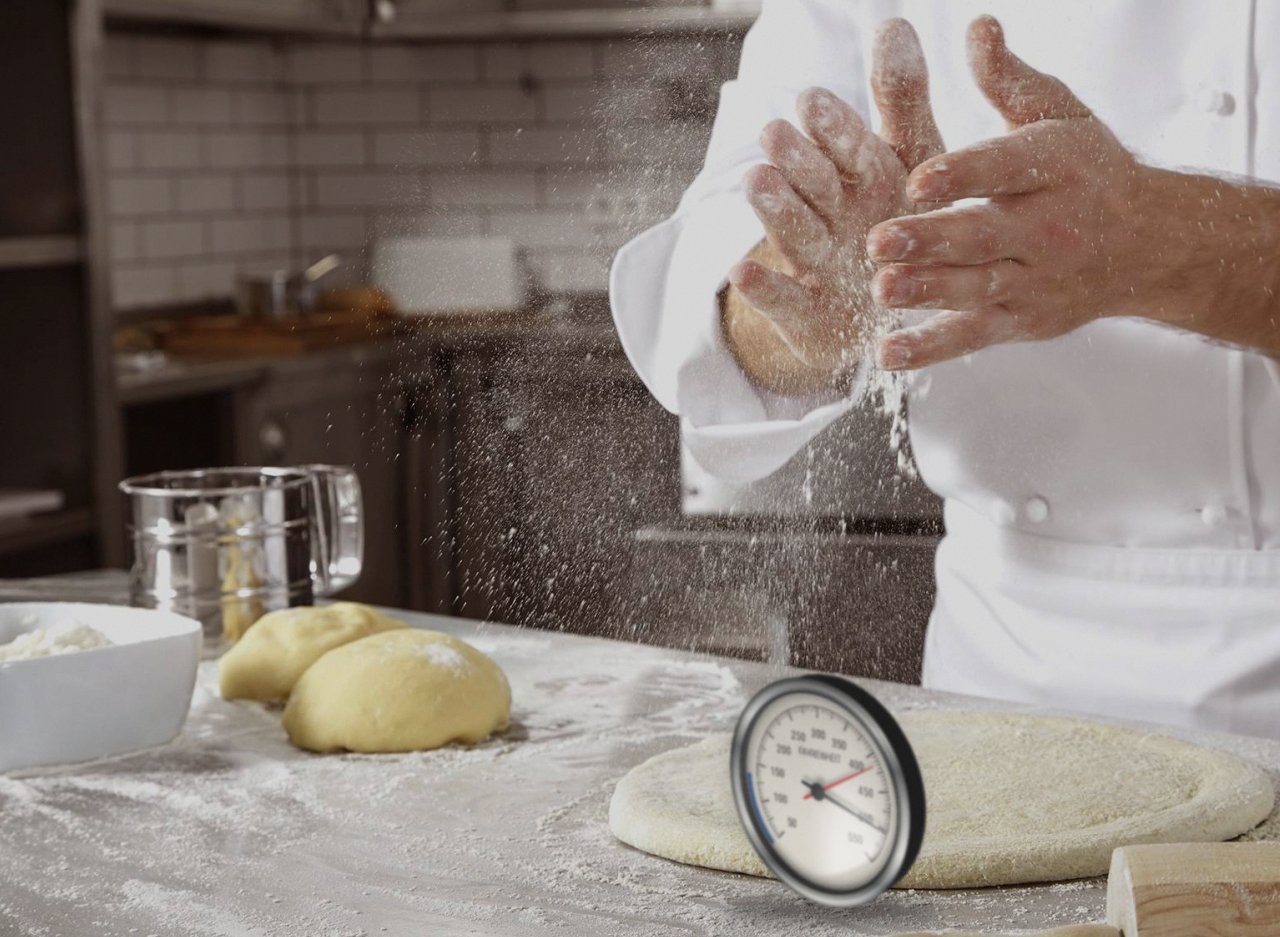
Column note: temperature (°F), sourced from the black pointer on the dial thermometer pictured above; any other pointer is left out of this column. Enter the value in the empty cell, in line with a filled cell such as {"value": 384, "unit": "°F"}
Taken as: {"value": 500, "unit": "°F"}
